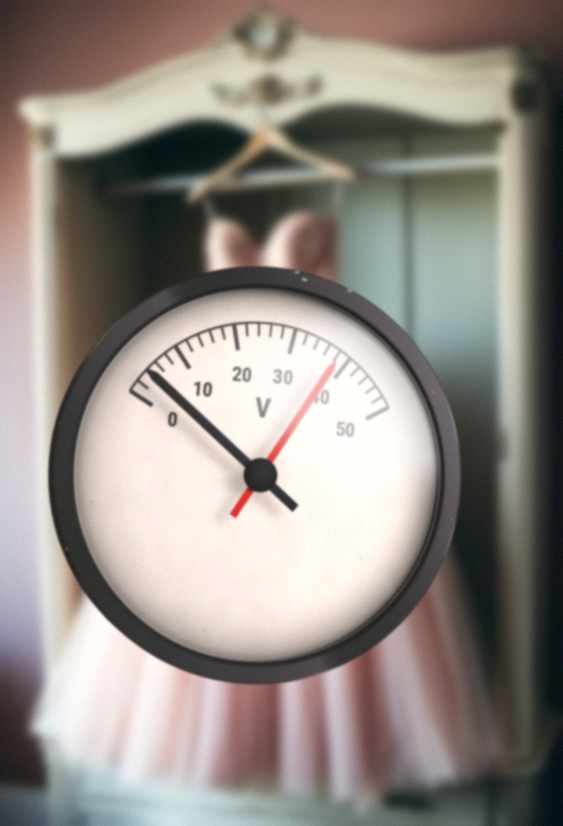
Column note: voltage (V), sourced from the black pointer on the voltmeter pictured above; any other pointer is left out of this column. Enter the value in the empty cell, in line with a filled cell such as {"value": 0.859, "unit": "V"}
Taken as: {"value": 4, "unit": "V"}
